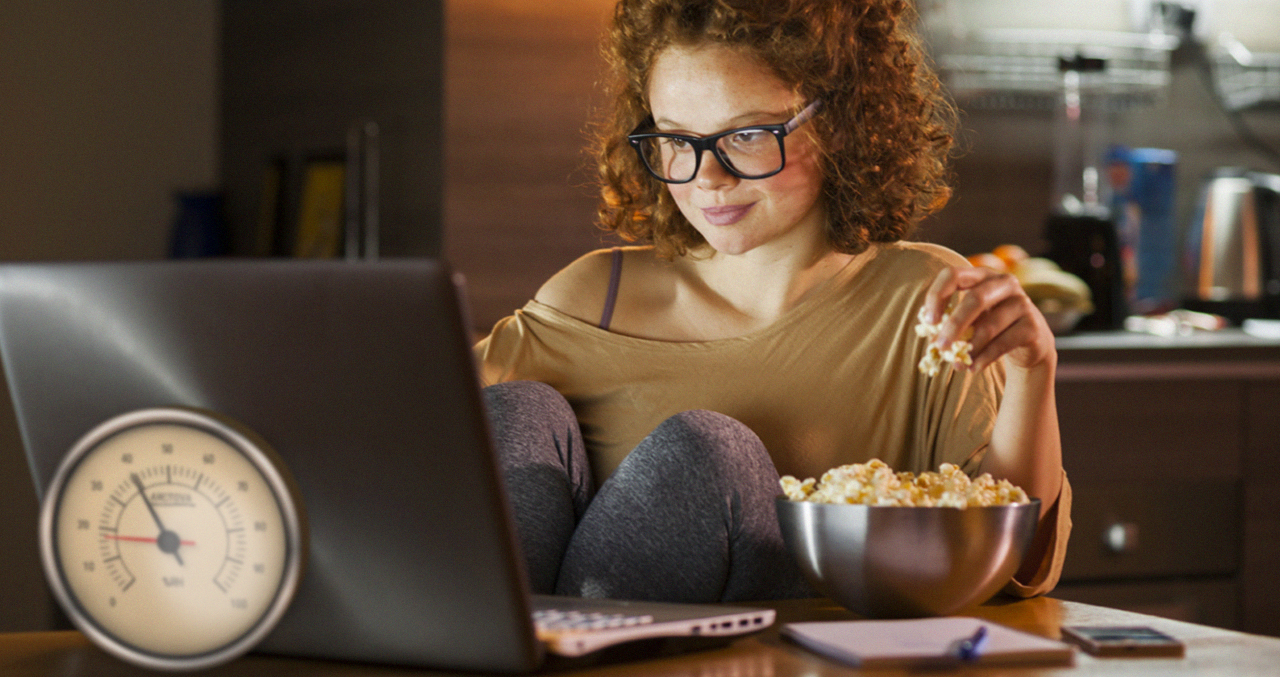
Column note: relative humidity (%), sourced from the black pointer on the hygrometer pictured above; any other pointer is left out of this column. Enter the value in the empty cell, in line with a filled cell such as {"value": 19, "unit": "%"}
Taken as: {"value": 40, "unit": "%"}
